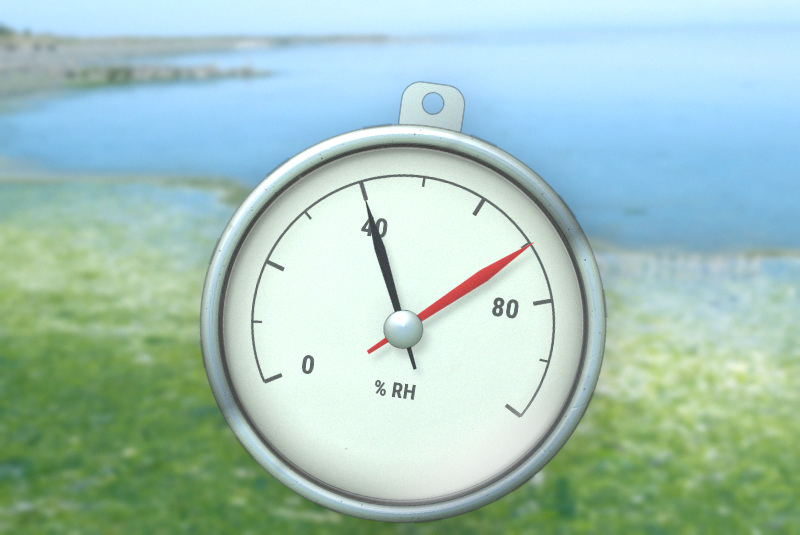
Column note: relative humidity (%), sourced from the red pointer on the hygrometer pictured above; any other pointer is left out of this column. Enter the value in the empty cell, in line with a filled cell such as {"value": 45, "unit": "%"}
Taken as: {"value": 70, "unit": "%"}
